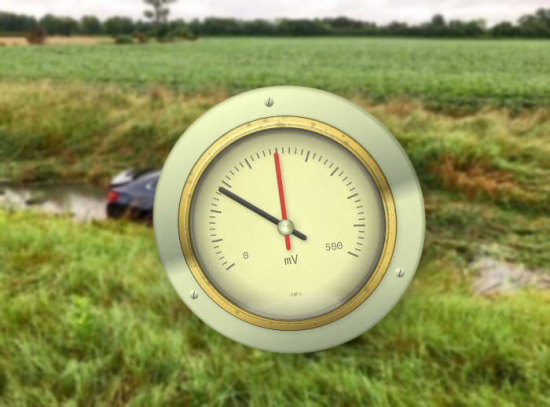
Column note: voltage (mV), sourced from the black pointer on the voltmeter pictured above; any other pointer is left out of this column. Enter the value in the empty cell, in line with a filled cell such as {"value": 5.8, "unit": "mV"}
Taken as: {"value": 140, "unit": "mV"}
